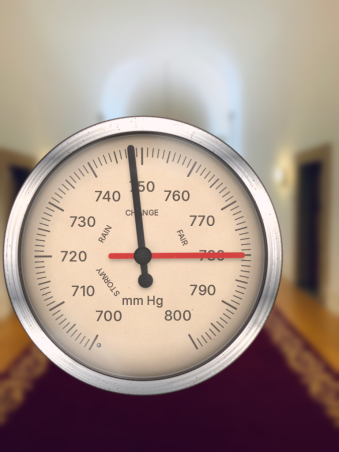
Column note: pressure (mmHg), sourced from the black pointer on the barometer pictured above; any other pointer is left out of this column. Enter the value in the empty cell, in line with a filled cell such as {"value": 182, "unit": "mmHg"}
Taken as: {"value": 748, "unit": "mmHg"}
